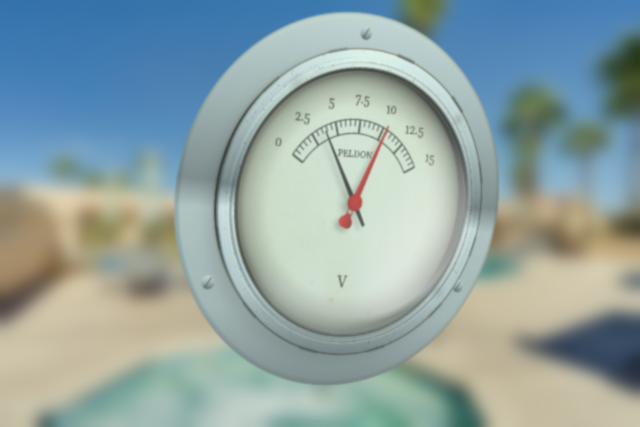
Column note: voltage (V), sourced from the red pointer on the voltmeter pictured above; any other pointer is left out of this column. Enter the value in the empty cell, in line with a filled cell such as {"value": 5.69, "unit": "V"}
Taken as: {"value": 10, "unit": "V"}
